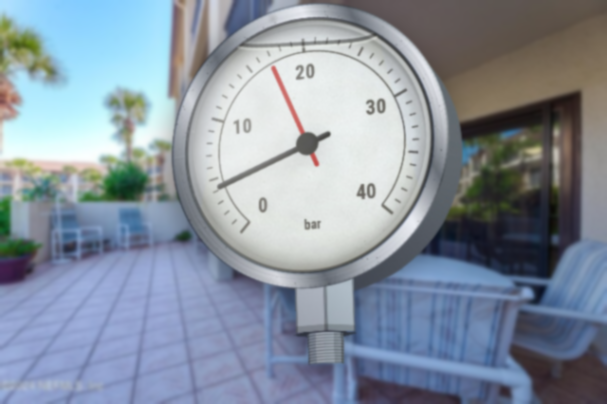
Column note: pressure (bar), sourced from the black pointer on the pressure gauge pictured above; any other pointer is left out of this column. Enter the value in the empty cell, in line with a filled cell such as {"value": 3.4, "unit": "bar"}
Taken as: {"value": 4, "unit": "bar"}
